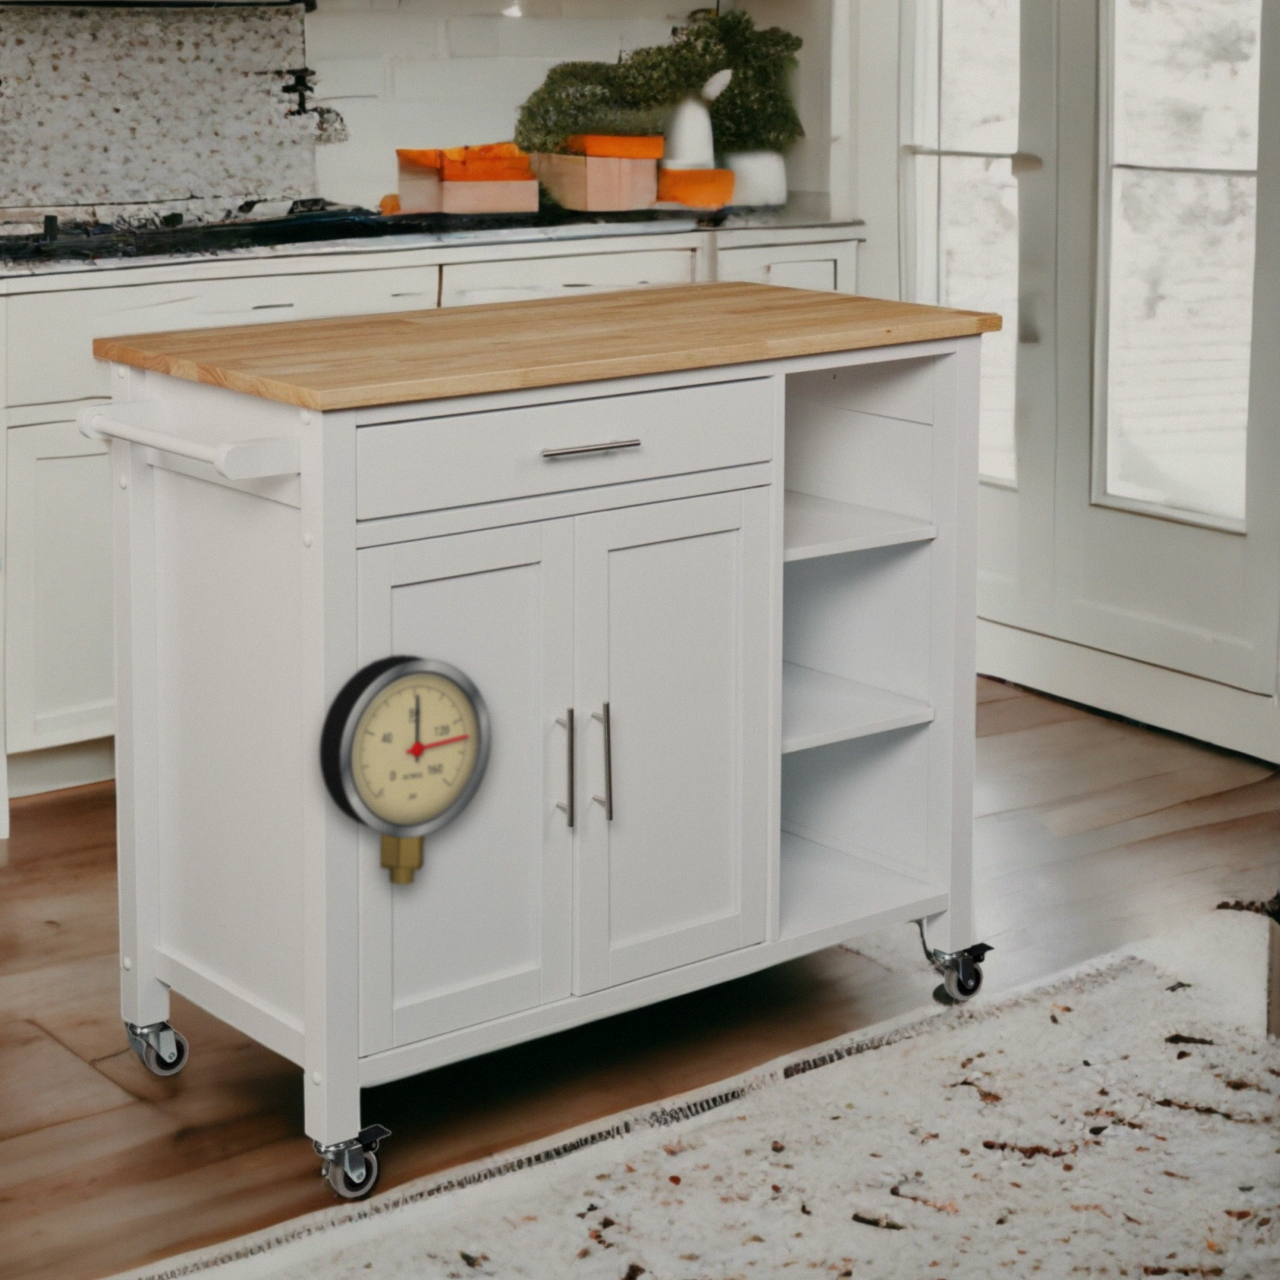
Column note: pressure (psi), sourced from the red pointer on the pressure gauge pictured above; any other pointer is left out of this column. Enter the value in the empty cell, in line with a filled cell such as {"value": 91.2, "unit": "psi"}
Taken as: {"value": 130, "unit": "psi"}
